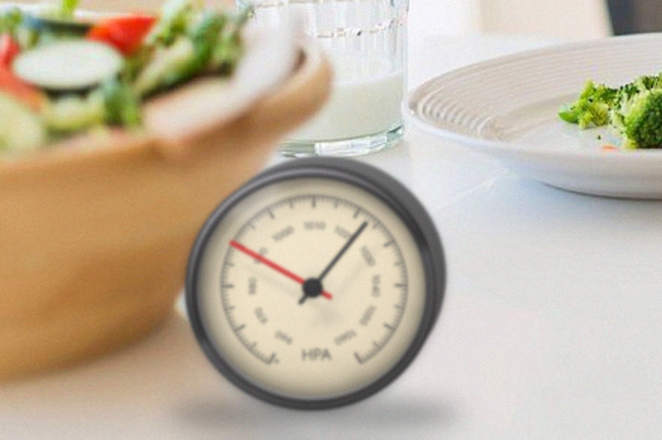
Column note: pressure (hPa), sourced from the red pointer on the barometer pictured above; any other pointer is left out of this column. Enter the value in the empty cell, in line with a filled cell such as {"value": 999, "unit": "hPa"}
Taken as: {"value": 990, "unit": "hPa"}
